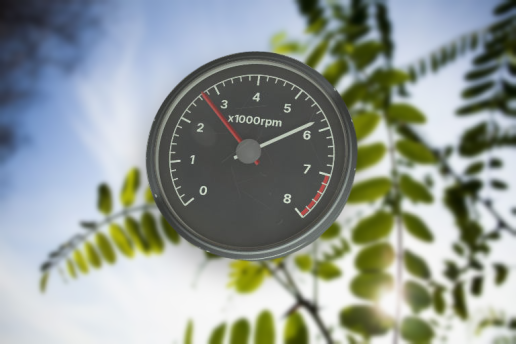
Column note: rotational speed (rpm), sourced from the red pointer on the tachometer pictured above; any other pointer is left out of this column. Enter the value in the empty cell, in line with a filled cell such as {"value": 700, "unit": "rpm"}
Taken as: {"value": 2700, "unit": "rpm"}
